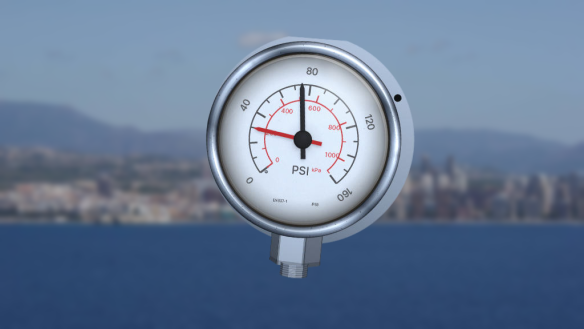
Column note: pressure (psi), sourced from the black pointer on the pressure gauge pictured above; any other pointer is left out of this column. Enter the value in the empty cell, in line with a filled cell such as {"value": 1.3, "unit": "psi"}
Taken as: {"value": 75, "unit": "psi"}
